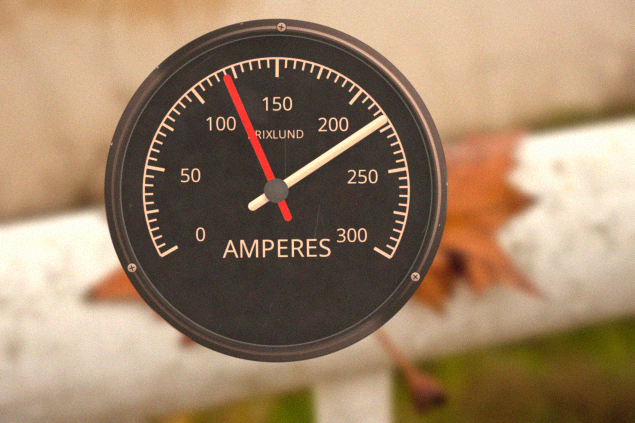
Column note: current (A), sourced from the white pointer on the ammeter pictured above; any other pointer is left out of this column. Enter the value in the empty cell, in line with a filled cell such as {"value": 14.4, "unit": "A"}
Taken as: {"value": 220, "unit": "A"}
